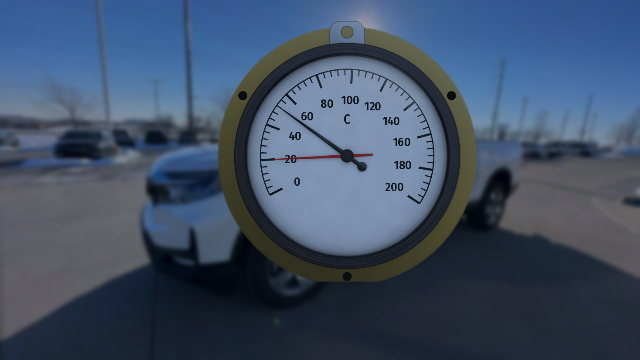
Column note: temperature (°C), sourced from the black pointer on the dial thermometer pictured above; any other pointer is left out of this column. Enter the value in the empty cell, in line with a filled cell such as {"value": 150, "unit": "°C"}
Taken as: {"value": 52, "unit": "°C"}
